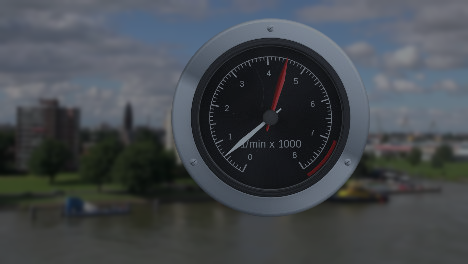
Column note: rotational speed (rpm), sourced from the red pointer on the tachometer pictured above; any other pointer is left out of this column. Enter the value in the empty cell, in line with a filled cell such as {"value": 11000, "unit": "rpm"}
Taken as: {"value": 4500, "unit": "rpm"}
